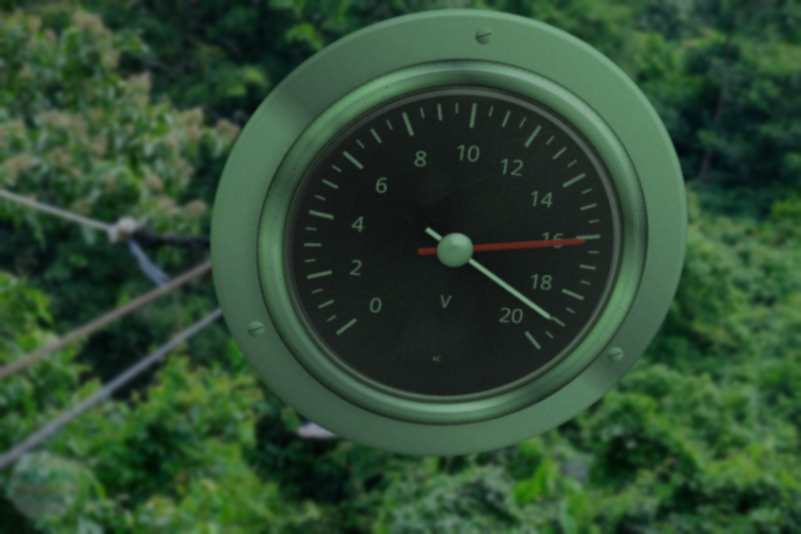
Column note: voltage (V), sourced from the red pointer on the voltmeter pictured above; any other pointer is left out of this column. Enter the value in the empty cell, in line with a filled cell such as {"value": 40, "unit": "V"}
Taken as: {"value": 16, "unit": "V"}
